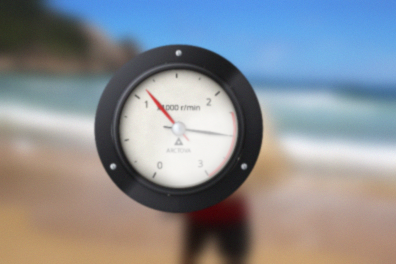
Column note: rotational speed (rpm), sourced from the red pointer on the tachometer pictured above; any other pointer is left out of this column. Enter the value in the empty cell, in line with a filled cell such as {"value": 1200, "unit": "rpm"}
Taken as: {"value": 1125, "unit": "rpm"}
